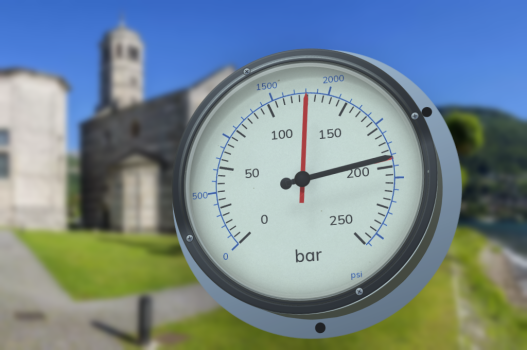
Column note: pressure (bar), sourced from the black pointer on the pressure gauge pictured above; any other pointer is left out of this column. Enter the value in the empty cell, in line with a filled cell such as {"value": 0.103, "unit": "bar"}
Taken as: {"value": 195, "unit": "bar"}
